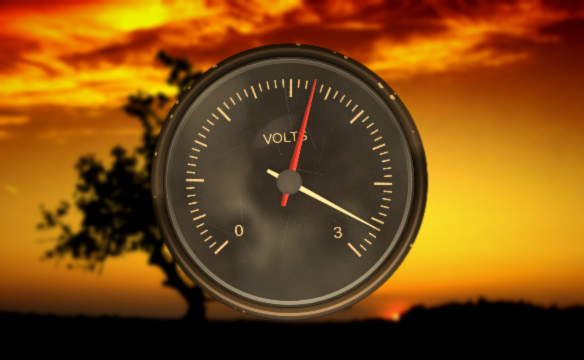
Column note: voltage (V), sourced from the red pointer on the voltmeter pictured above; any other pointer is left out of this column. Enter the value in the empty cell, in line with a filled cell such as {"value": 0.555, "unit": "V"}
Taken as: {"value": 1.65, "unit": "V"}
